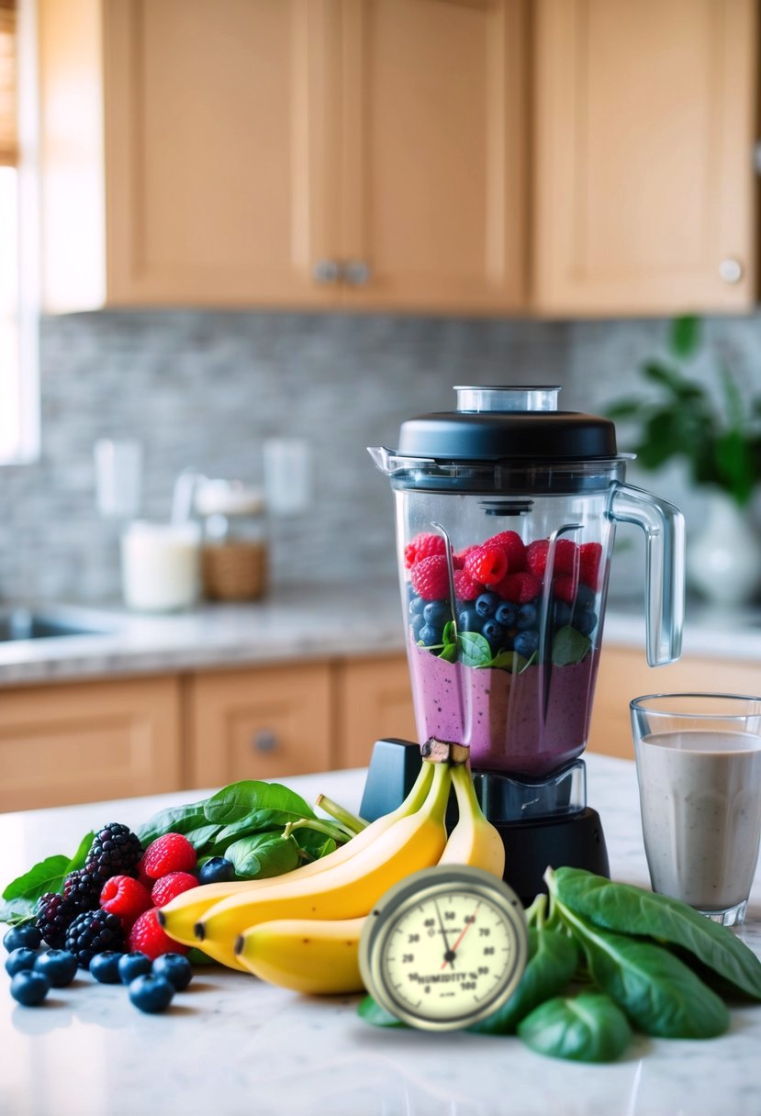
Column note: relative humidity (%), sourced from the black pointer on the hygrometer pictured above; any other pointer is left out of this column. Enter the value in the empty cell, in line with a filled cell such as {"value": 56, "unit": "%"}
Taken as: {"value": 45, "unit": "%"}
